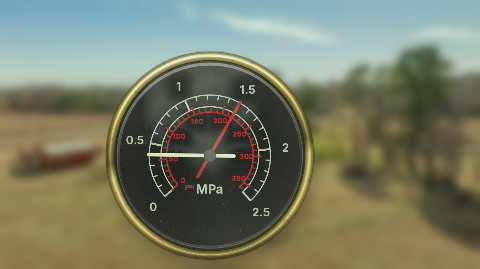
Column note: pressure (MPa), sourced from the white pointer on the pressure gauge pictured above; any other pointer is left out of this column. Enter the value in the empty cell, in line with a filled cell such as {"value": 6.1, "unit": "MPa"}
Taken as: {"value": 0.4, "unit": "MPa"}
